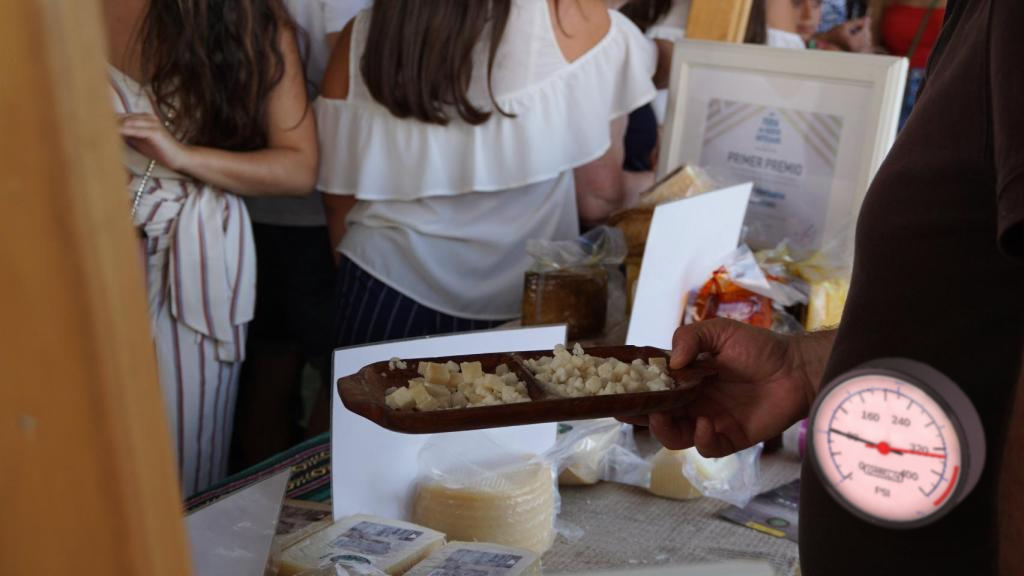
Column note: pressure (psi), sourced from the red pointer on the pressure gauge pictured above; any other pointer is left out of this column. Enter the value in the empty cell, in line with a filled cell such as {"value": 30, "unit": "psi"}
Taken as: {"value": 330, "unit": "psi"}
